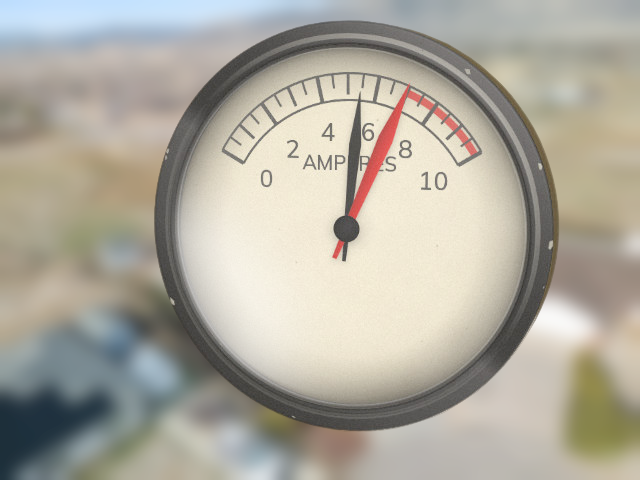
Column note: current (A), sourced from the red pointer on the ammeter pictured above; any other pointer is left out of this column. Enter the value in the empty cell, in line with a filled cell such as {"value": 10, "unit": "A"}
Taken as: {"value": 7, "unit": "A"}
